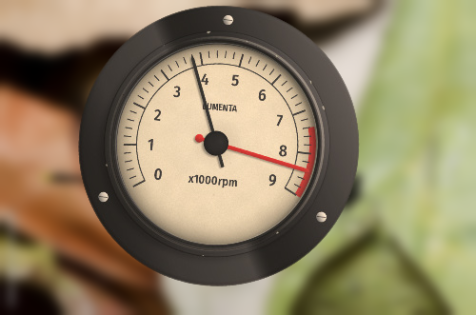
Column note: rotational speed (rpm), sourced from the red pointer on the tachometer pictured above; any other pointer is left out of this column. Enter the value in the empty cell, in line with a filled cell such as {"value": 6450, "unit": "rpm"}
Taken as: {"value": 8400, "unit": "rpm"}
